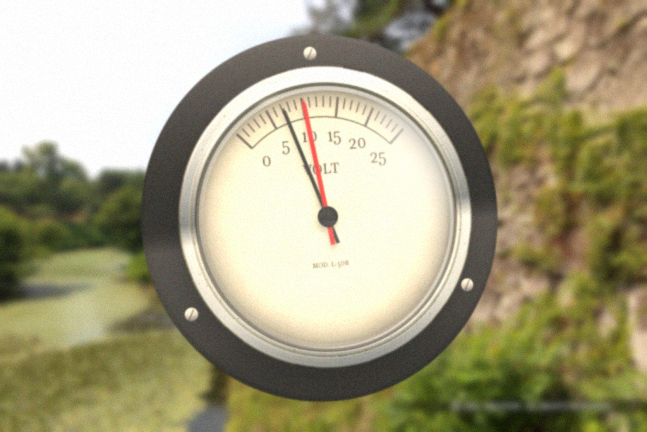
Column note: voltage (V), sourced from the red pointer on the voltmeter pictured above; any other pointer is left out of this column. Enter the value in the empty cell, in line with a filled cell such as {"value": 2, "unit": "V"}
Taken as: {"value": 10, "unit": "V"}
